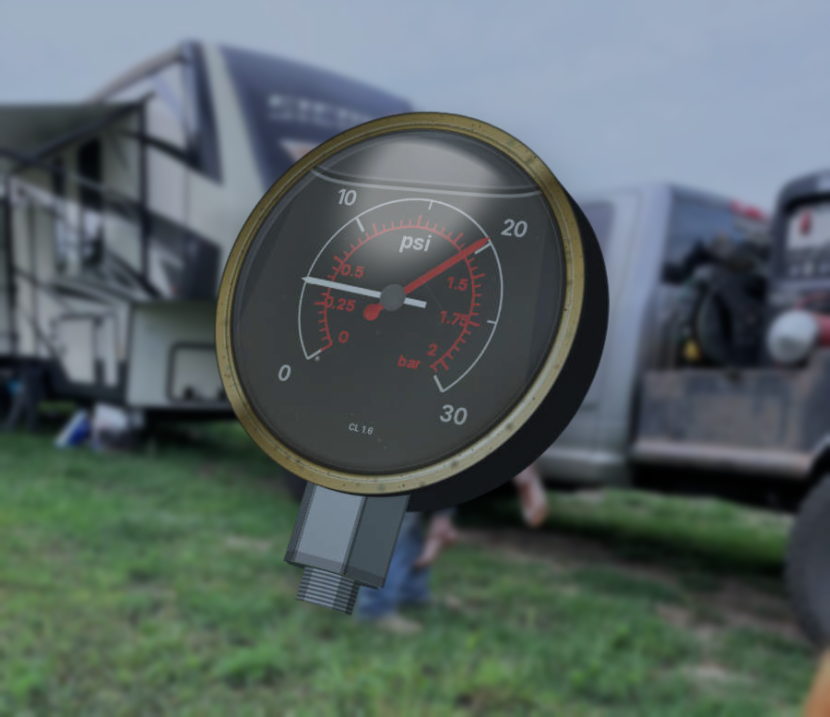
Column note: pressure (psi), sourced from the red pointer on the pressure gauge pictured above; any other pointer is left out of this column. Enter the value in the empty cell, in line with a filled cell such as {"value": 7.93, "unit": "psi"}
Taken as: {"value": 20, "unit": "psi"}
